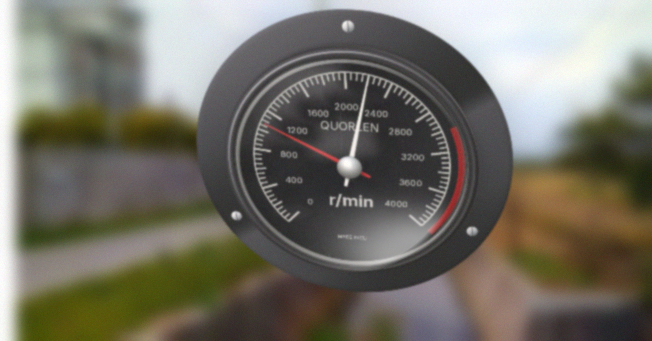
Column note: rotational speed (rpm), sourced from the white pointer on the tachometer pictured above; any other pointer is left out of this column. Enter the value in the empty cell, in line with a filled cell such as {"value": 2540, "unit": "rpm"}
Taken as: {"value": 2200, "unit": "rpm"}
